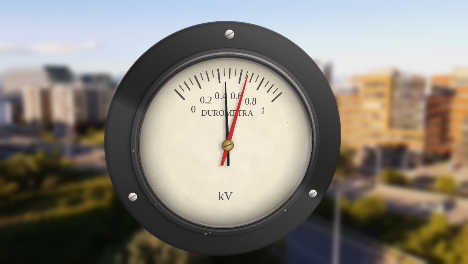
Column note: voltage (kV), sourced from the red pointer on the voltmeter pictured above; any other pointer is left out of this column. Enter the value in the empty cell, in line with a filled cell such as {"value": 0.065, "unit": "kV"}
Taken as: {"value": 0.65, "unit": "kV"}
